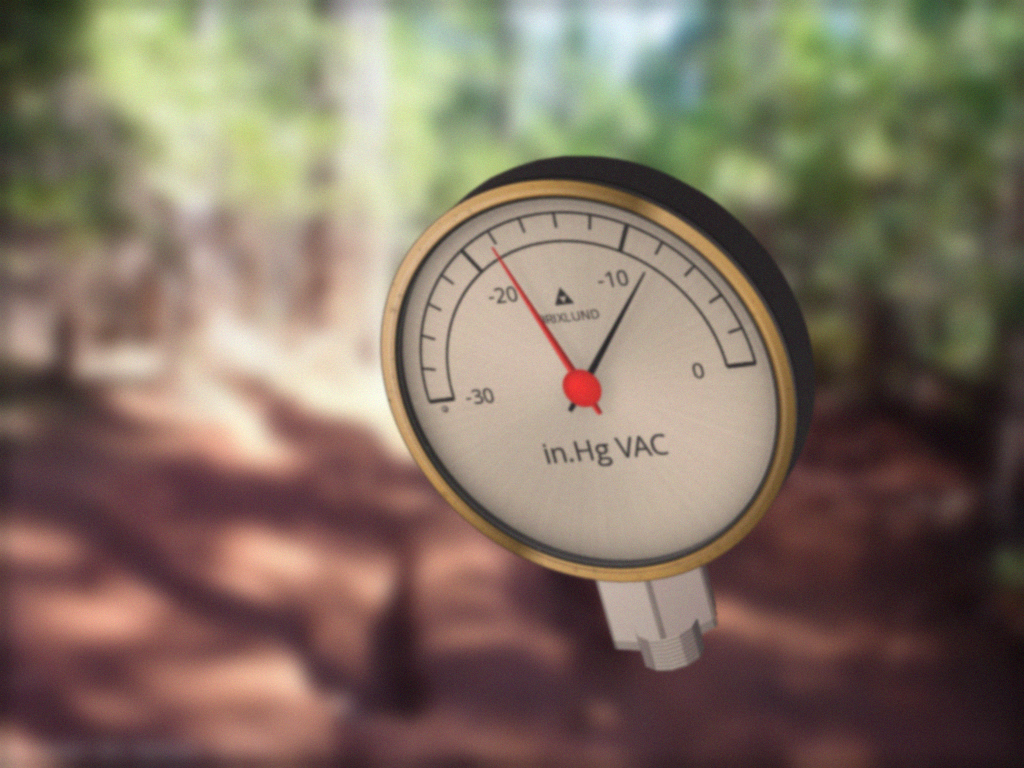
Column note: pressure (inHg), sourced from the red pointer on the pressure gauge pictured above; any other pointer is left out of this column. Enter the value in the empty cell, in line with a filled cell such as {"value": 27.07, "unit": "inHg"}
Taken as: {"value": -18, "unit": "inHg"}
